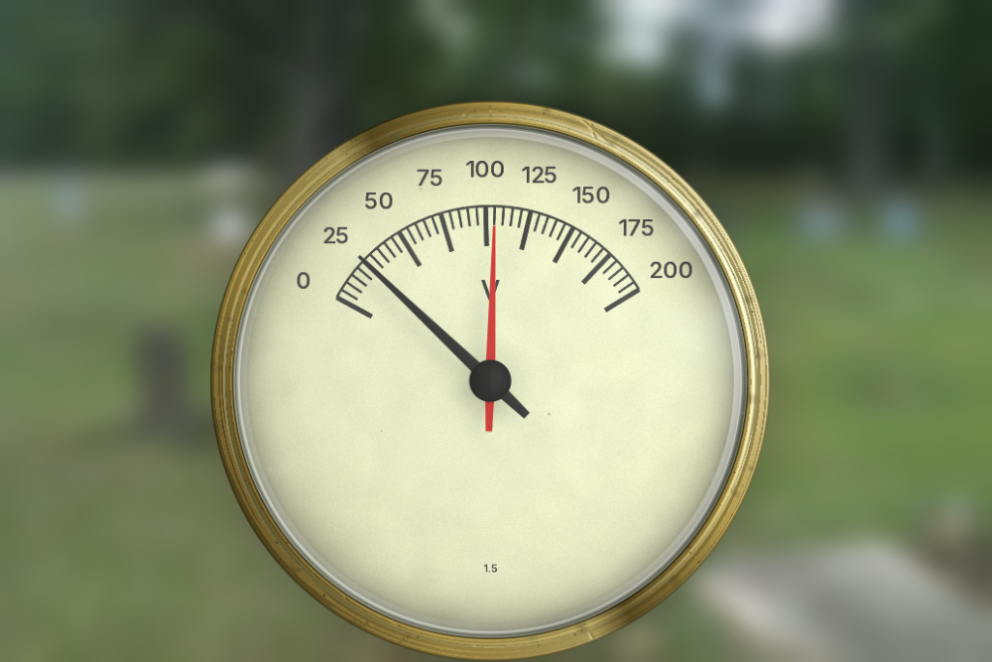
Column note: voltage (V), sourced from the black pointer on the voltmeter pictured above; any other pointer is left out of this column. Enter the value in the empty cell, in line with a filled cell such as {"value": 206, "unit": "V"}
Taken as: {"value": 25, "unit": "V"}
